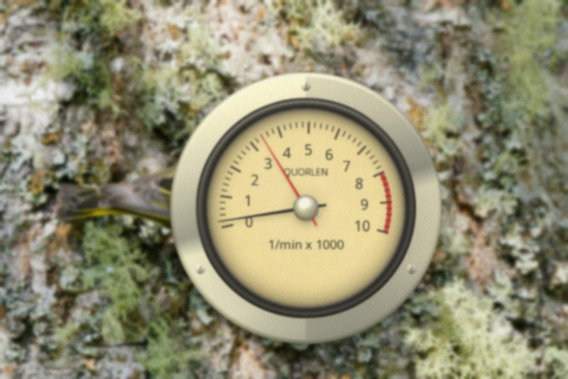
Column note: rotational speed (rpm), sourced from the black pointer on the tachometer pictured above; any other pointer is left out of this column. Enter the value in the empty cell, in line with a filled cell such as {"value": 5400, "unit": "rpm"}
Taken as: {"value": 200, "unit": "rpm"}
